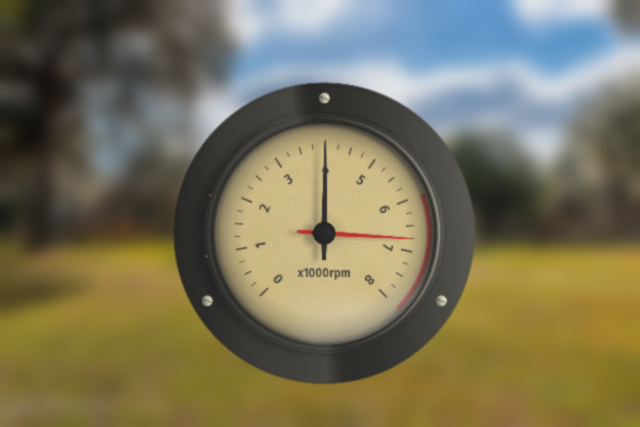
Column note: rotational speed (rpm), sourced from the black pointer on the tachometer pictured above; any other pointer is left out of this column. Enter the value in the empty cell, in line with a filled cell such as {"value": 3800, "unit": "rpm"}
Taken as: {"value": 4000, "unit": "rpm"}
